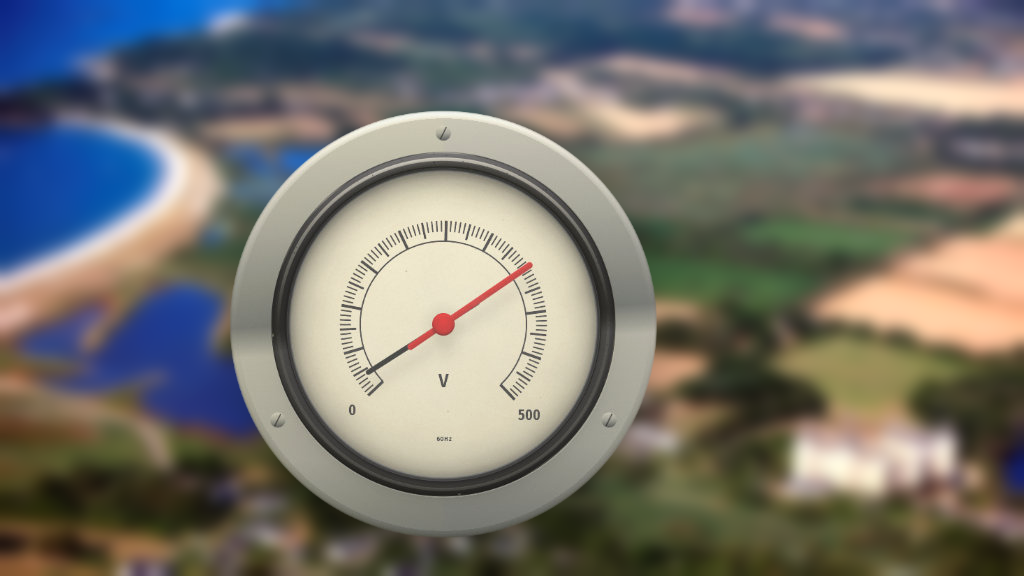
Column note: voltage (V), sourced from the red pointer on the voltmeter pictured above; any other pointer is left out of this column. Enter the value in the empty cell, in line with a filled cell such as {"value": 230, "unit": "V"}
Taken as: {"value": 350, "unit": "V"}
